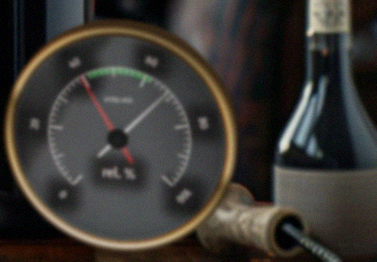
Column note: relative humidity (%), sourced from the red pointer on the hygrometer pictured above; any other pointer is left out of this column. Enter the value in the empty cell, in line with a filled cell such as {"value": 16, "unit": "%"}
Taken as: {"value": 40, "unit": "%"}
